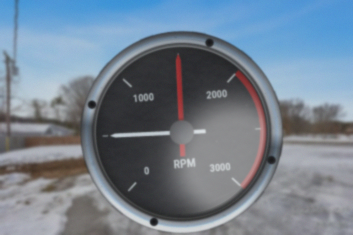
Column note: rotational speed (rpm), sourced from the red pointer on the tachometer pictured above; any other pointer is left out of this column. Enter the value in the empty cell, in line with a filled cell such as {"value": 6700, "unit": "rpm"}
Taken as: {"value": 1500, "unit": "rpm"}
